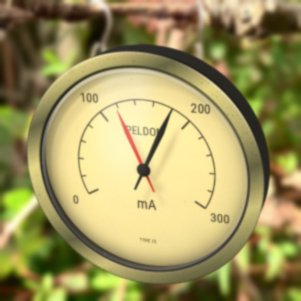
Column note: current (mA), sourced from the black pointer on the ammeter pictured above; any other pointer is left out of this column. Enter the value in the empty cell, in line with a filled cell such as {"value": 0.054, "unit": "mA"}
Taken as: {"value": 180, "unit": "mA"}
